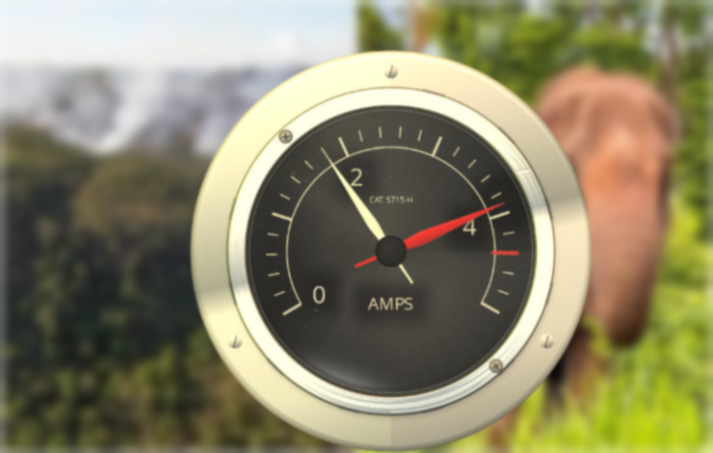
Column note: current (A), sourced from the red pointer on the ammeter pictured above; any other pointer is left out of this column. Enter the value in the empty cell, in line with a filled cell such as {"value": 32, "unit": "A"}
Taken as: {"value": 3.9, "unit": "A"}
